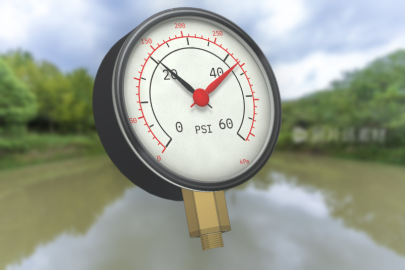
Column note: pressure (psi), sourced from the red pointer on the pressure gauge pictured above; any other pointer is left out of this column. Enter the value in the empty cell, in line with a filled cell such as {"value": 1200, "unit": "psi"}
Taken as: {"value": 42.5, "unit": "psi"}
